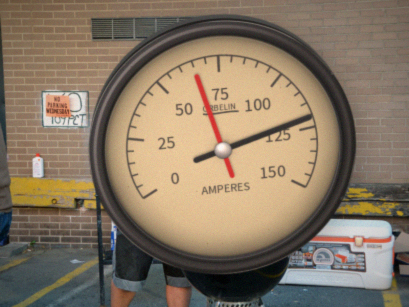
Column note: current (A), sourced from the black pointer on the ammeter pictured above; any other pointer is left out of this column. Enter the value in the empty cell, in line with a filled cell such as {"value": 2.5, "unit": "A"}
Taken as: {"value": 120, "unit": "A"}
